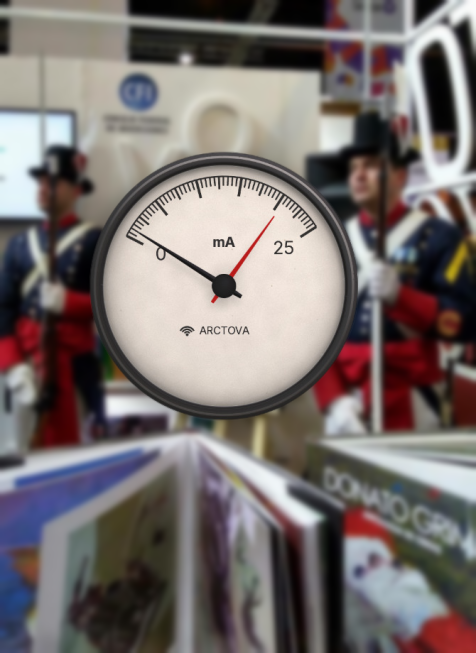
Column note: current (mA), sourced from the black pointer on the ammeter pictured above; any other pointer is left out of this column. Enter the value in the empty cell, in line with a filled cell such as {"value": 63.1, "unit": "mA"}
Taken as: {"value": 1, "unit": "mA"}
